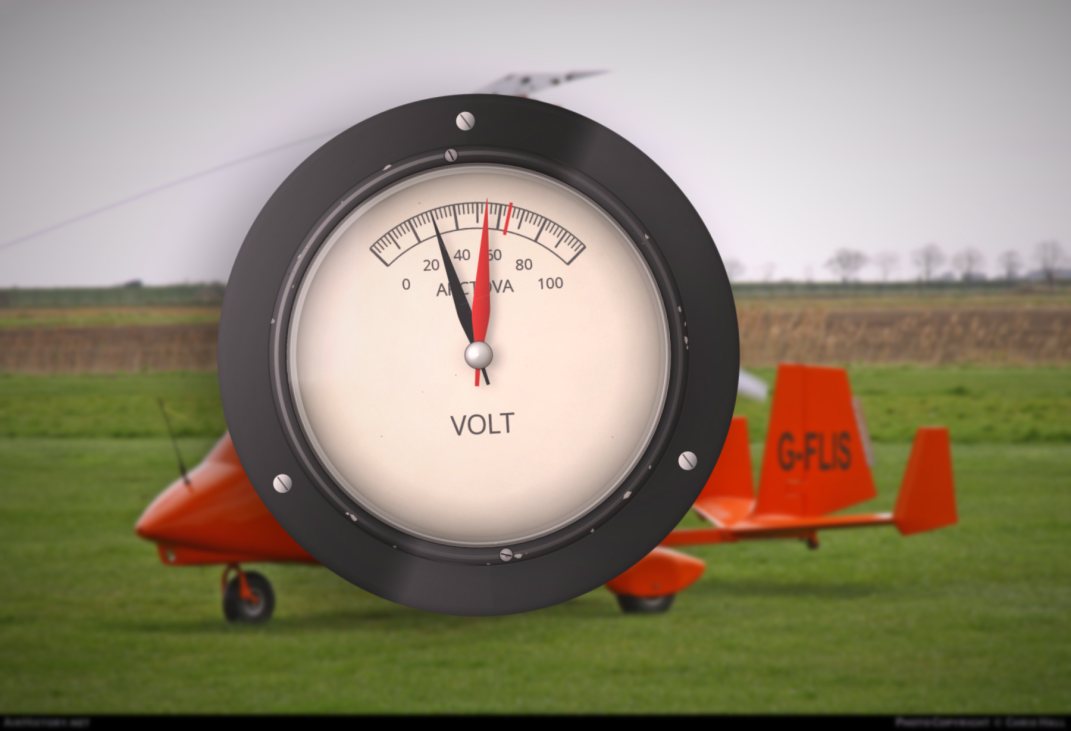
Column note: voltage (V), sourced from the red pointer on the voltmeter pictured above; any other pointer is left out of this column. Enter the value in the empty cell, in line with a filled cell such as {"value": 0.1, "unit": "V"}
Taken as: {"value": 54, "unit": "V"}
